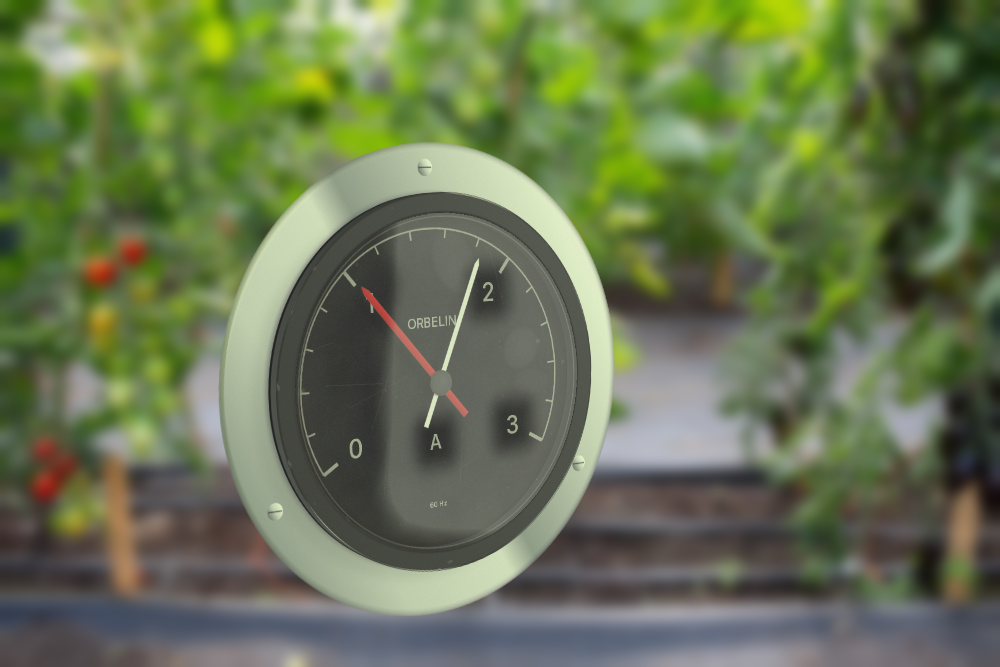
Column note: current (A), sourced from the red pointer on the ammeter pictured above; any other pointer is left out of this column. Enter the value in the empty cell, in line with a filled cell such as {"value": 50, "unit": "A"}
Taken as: {"value": 1, "unit": "A"}
